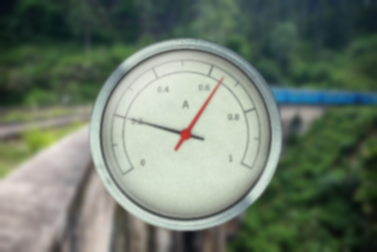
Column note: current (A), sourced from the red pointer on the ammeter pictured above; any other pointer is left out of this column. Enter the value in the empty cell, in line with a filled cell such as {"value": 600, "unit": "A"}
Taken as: {"value": 0.65, "unit": "A"}
